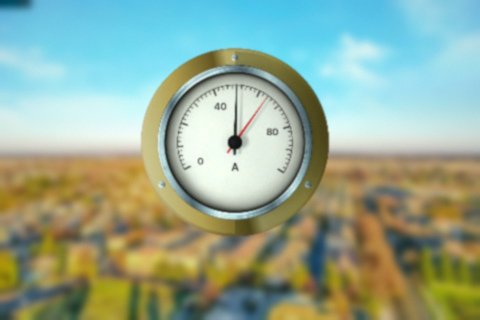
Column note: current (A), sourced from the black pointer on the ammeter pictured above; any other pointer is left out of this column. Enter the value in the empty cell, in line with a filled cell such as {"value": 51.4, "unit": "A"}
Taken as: {"value": 50, "unit": "A"}
